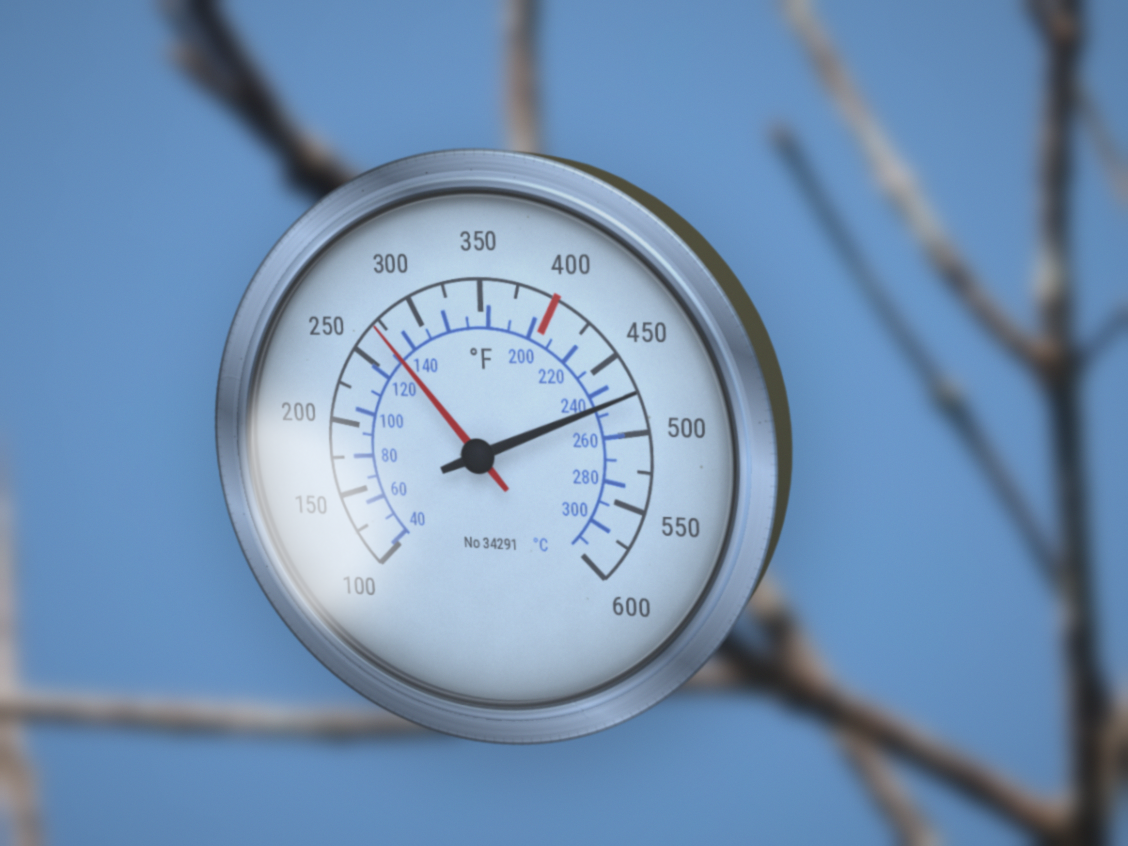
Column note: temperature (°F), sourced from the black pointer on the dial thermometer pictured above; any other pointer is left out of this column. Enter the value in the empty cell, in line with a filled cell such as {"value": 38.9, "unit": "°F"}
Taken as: {"value": 475, "unit": "°F"}
